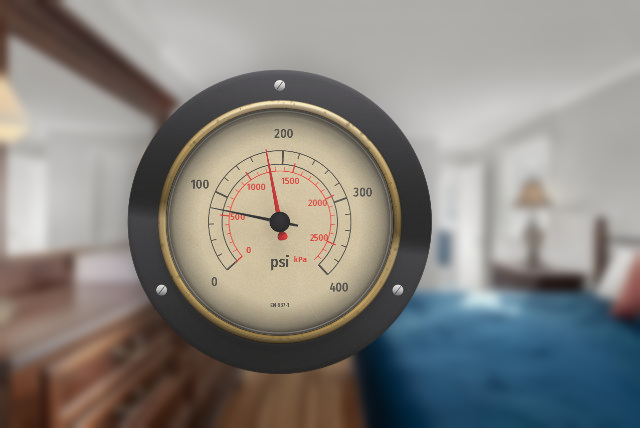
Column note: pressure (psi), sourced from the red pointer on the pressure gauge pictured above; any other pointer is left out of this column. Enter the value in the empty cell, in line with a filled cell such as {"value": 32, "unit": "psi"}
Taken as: {"value": 180, "unit": "psi"}
